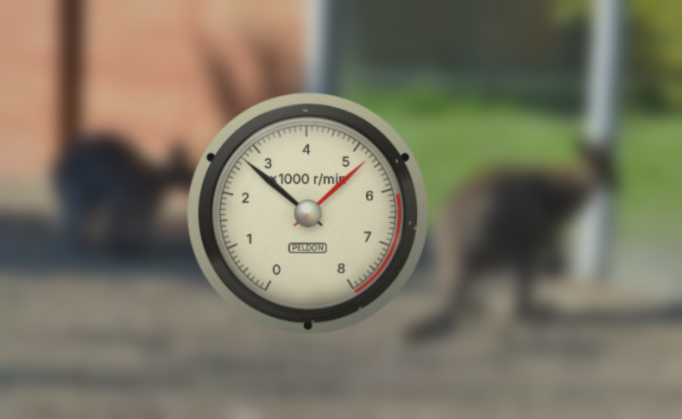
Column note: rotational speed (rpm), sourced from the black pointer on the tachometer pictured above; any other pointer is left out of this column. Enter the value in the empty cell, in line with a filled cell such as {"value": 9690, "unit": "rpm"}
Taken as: {"value": 2700, "unit": "rpm"}
